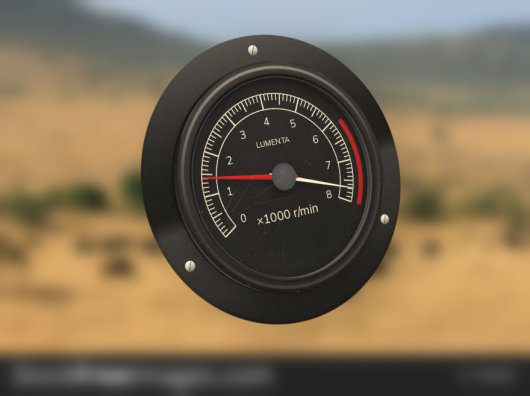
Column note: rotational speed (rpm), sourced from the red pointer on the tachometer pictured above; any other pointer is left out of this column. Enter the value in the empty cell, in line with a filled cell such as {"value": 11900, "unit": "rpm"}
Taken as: {"value": 1400, "unit": "rpm"}
